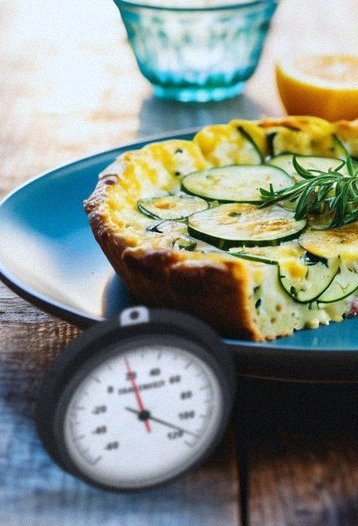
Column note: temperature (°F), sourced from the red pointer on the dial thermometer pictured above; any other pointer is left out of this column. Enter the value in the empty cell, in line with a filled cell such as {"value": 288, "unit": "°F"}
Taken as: {"value": 20, "unit": "°F"}
